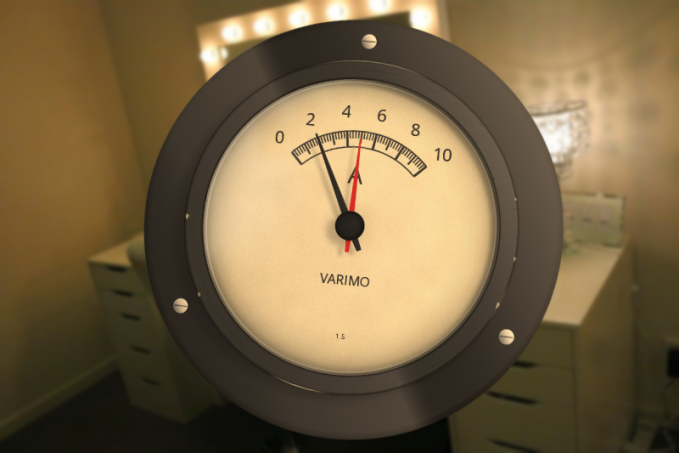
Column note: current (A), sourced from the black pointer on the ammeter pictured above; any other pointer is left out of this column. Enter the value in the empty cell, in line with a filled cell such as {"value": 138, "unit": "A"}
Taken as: {"value": 2, "unit": "A"}
